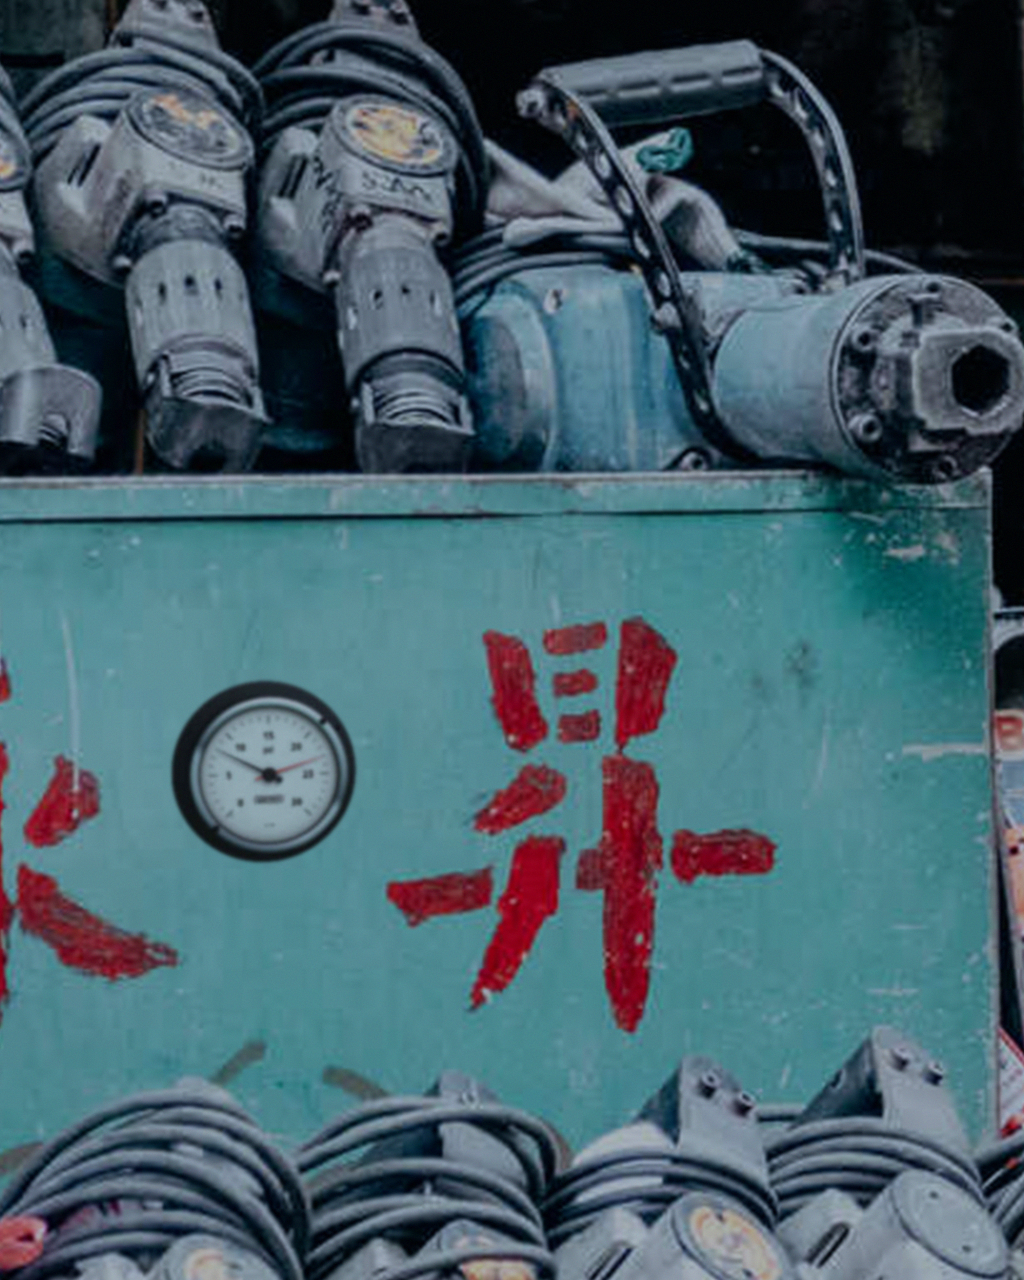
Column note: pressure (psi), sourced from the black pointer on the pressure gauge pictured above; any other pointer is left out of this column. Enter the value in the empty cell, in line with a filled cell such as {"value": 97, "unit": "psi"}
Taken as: {"value": 8, "unit": "psi"}
